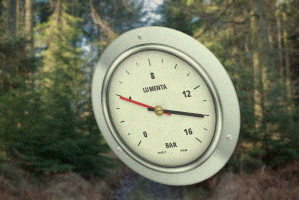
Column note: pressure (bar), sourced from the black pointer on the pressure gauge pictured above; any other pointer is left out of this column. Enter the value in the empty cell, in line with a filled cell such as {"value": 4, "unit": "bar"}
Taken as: {"value": 14, "unit": "bar"}
